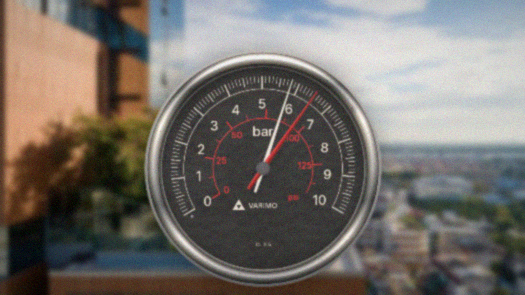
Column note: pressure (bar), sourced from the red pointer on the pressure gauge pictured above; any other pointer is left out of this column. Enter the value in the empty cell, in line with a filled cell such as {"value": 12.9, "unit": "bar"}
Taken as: {"value": 6.5, "unit": "bar"}
